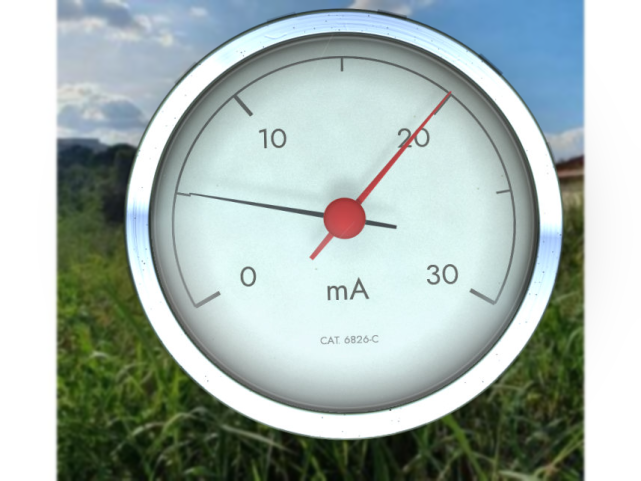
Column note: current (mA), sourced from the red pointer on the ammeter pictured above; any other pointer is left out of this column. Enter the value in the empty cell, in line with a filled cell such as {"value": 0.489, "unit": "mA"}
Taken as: {"value": 20, "unit": "mA"}
